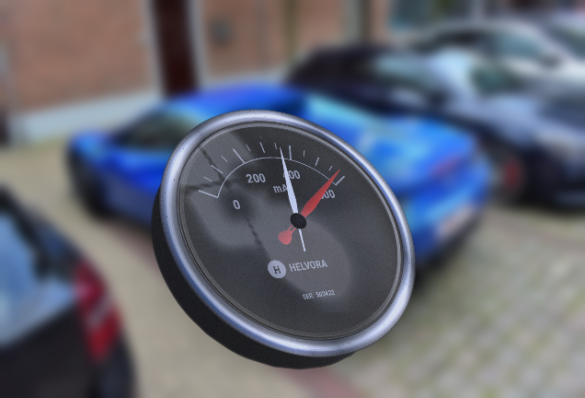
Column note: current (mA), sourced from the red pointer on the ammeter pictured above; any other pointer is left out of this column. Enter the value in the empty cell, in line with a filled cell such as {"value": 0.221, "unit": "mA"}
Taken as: {"value": 575, "unit": "mA"}
